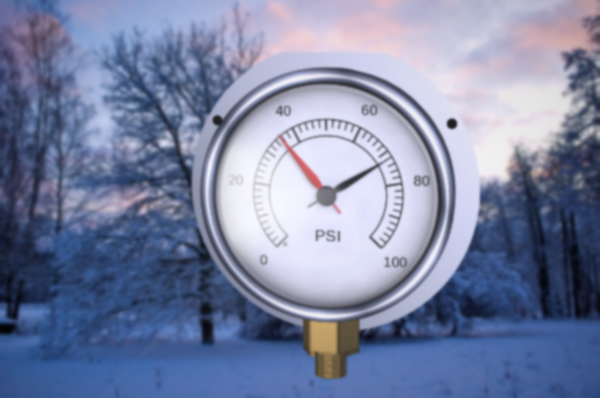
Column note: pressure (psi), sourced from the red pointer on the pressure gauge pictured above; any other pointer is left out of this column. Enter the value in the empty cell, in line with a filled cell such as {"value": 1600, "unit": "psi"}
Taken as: {"value": 36, "unit": "psi"}
